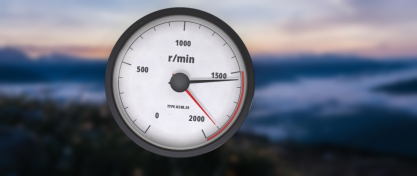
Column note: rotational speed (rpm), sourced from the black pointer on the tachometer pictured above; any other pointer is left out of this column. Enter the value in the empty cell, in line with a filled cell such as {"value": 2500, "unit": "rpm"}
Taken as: {"value": 1550, "unit": "rpm"}
